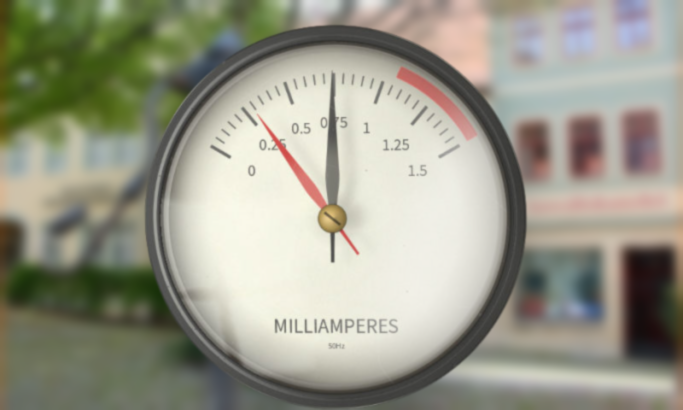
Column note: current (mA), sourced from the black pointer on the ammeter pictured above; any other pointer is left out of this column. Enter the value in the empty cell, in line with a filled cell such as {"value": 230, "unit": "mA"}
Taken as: {"value": 0.75, "unit": "mA"}
